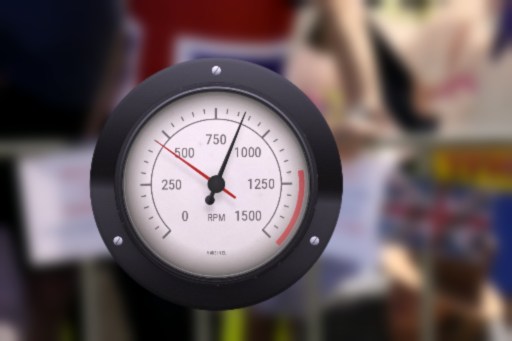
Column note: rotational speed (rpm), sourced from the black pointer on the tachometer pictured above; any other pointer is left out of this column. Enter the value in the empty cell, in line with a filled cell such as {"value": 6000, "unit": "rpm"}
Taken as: {"value": 875, "unit": "rpm"}
